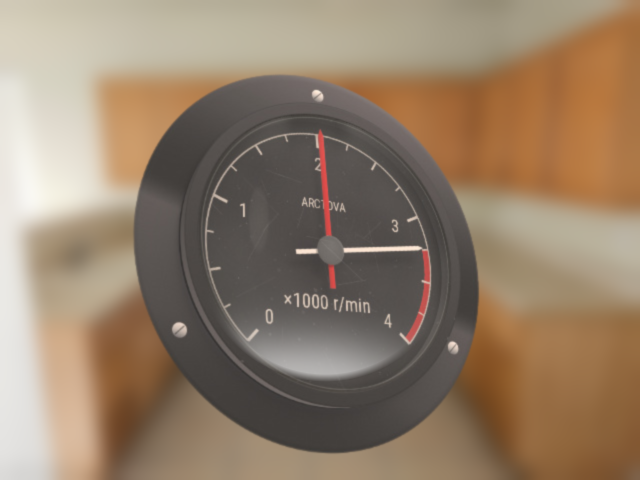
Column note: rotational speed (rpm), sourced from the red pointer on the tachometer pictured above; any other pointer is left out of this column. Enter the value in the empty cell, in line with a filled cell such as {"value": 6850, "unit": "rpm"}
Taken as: {"value": 2000, "unit": "rpm"}
